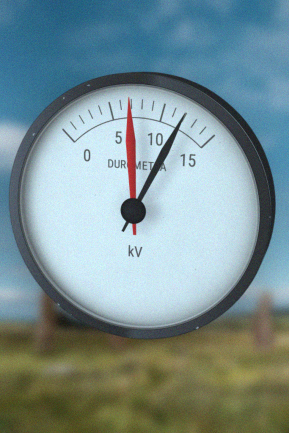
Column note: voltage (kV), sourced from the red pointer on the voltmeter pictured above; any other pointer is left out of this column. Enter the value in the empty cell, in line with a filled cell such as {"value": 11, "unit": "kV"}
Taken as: {"value": 7, "unit": "kV"}
